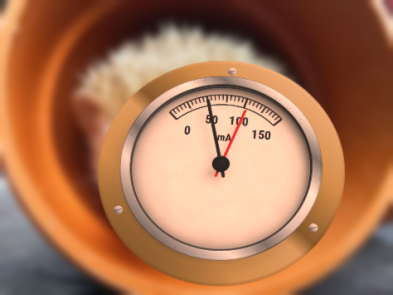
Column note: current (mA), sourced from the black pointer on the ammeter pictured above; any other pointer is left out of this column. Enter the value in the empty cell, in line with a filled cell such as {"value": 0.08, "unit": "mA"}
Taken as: {"value": 50, "unit": "mA"}
